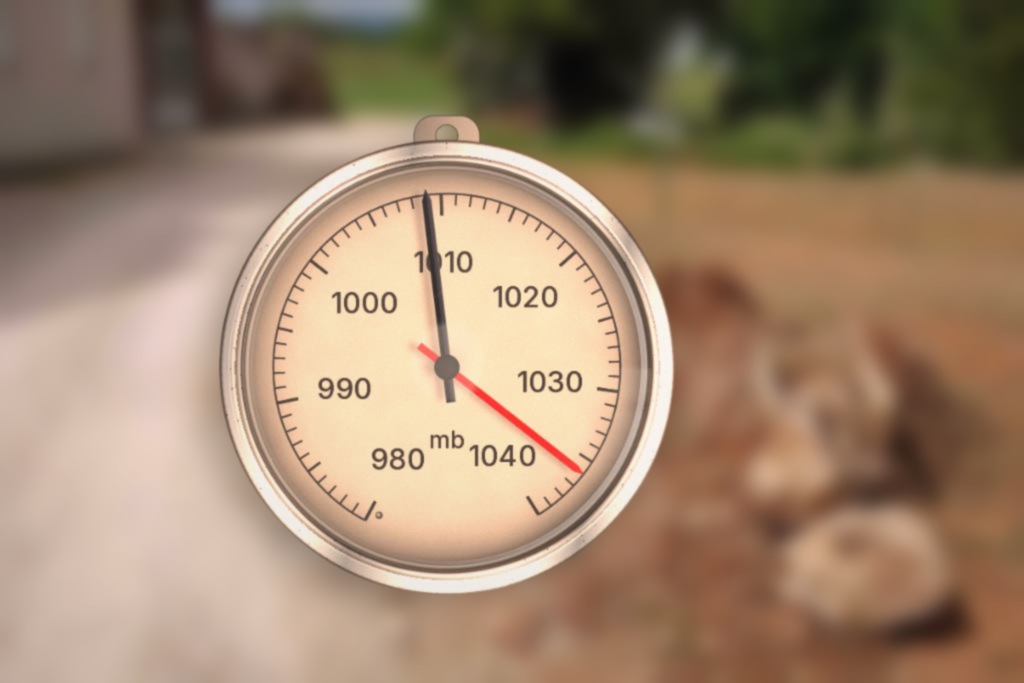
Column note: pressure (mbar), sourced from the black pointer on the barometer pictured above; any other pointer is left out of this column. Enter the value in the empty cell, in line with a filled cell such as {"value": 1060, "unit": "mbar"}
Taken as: {"value": 1009, "unit": "mbar"}
